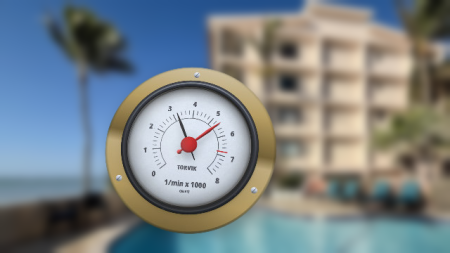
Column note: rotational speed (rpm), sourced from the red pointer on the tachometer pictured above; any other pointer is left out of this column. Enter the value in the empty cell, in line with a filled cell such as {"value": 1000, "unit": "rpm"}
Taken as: {"value": 5400, "unit": "rpm"}
